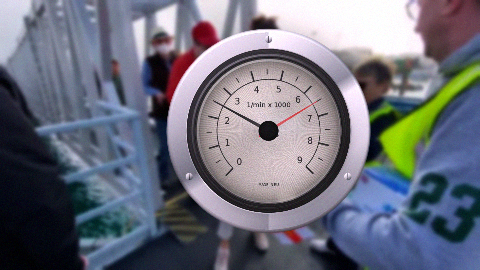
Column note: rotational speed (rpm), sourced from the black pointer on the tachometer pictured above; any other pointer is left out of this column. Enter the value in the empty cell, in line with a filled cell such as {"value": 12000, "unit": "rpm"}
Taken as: {"value": 2500, "unit": "rpm"}
